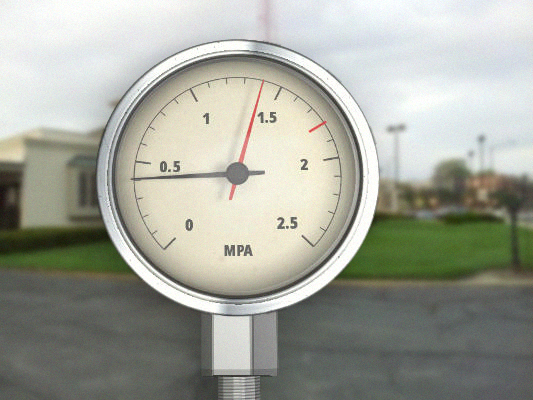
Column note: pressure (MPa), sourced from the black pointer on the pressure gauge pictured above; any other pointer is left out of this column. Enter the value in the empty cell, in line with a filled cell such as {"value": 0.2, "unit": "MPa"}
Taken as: {"value": 0.4, "unit": "MPa"}
